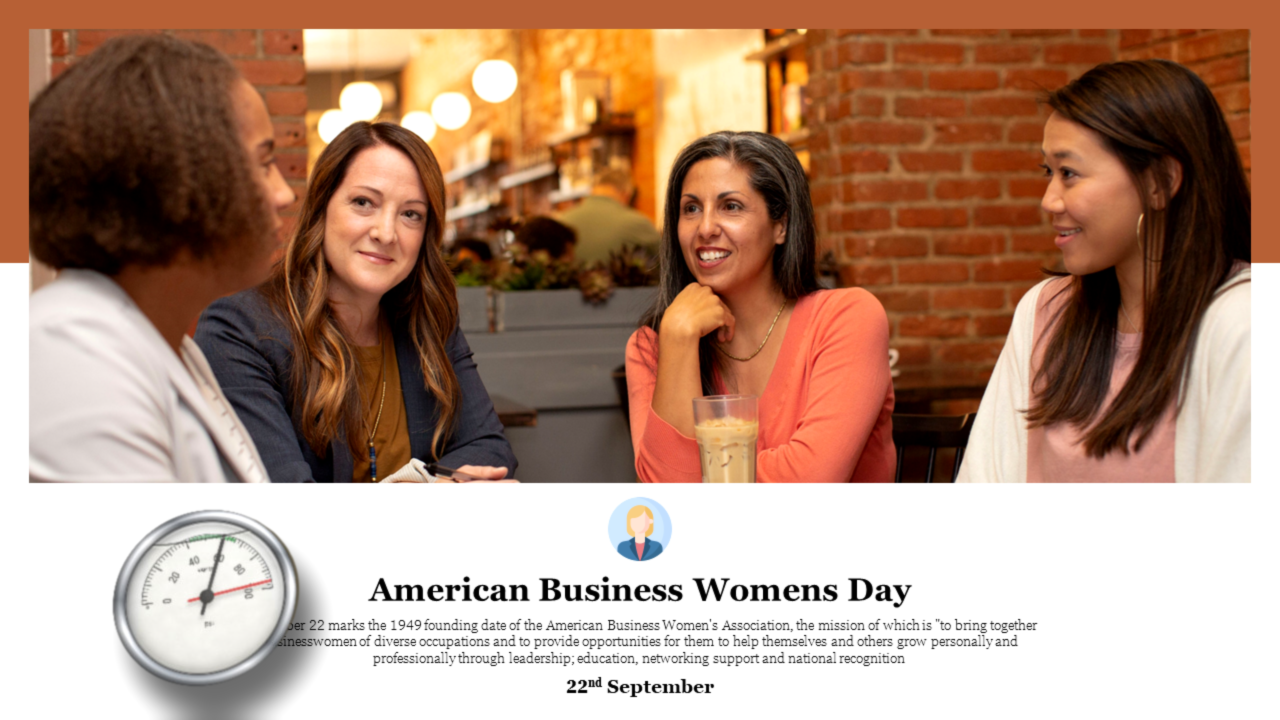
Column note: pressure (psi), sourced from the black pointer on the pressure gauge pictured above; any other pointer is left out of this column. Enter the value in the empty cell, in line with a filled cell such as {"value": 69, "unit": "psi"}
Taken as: {"value": 60, "unit": "psi"}
